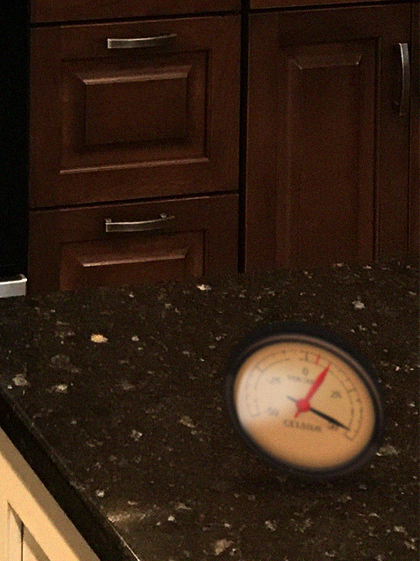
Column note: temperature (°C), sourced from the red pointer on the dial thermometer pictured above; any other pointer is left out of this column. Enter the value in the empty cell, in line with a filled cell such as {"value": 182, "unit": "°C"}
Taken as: {"value": 10, "unit": "°C"}
